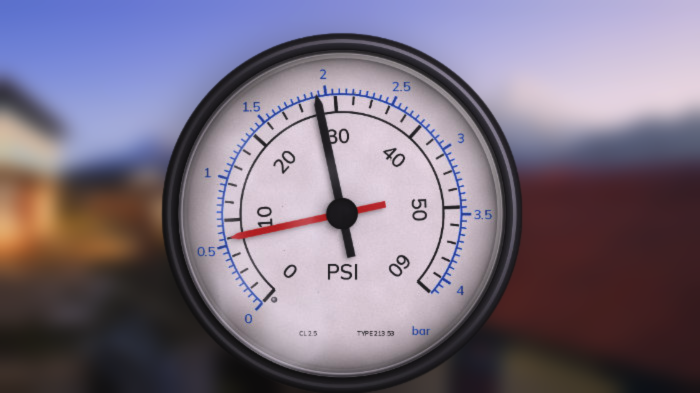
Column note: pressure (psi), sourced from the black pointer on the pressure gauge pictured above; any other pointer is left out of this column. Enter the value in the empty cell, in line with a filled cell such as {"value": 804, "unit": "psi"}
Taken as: {"value": 28, "unit": "psi"}
